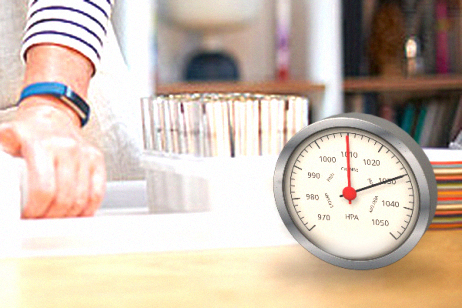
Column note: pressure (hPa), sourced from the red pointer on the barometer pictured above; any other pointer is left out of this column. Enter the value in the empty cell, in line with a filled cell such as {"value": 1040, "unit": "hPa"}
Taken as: {"value": 1010, "unit": "hPa"}
